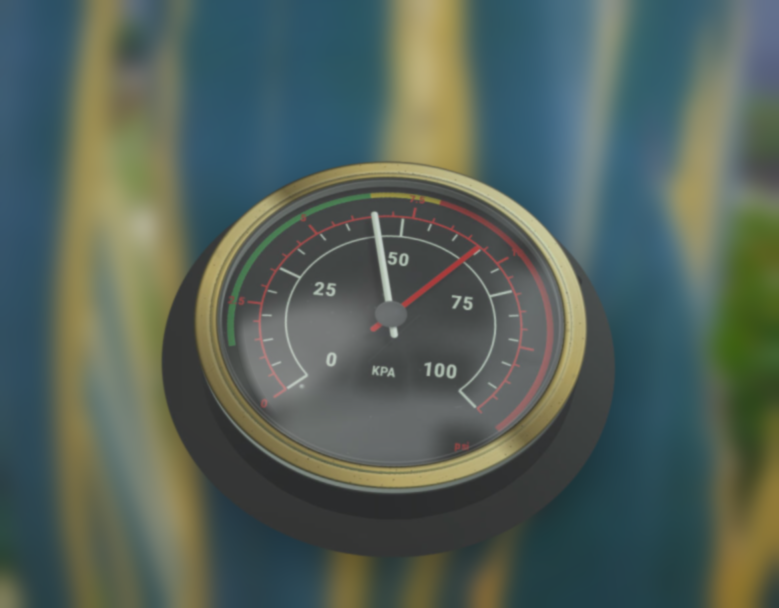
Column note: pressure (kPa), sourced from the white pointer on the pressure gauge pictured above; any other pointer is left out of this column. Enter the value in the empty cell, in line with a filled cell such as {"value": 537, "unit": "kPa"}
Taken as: {"value": 45, "unit": "kPa"}
